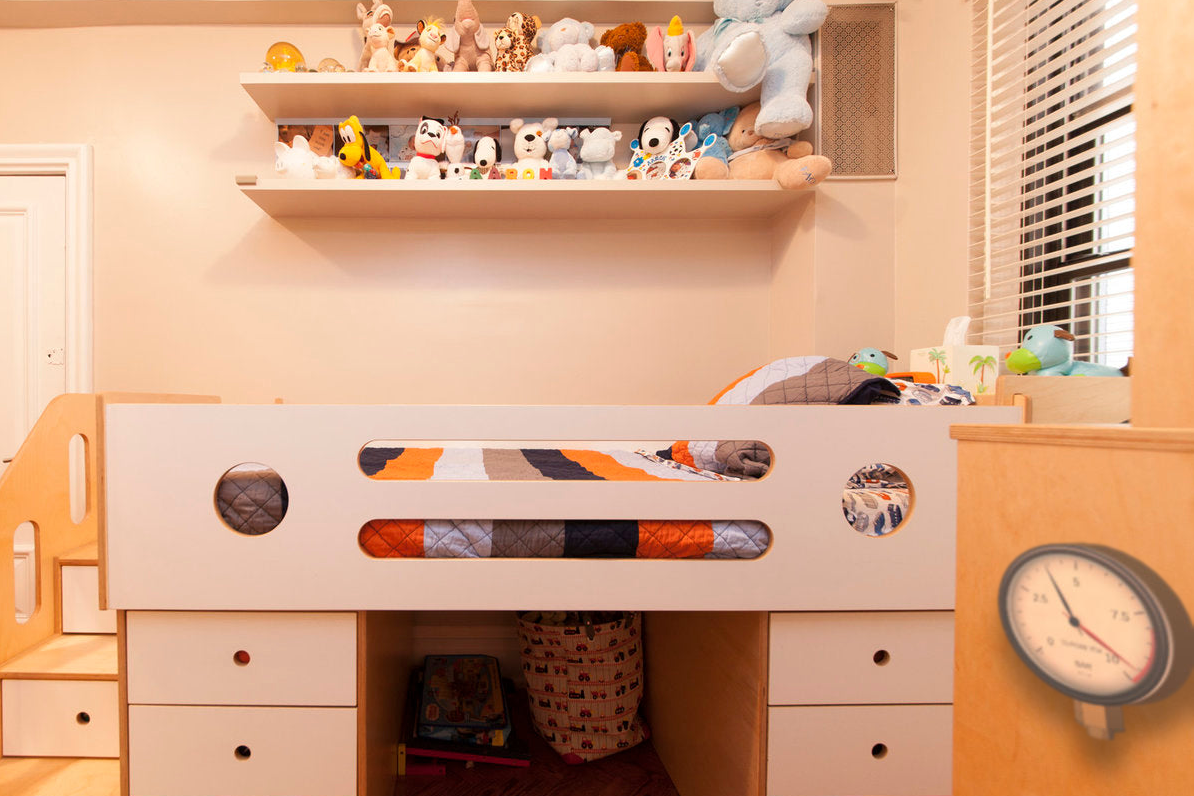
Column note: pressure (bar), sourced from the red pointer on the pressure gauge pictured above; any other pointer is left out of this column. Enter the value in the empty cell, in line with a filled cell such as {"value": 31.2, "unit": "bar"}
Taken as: {"value": 9.5, "unit": "bar"}
